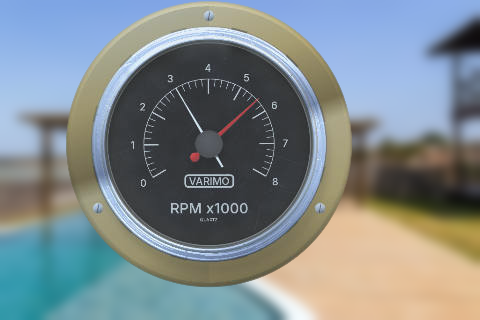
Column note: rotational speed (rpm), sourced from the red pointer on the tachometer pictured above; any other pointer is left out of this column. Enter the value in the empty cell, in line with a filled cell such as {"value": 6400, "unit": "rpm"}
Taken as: {"value": 5600, "unit": "rpm"}
